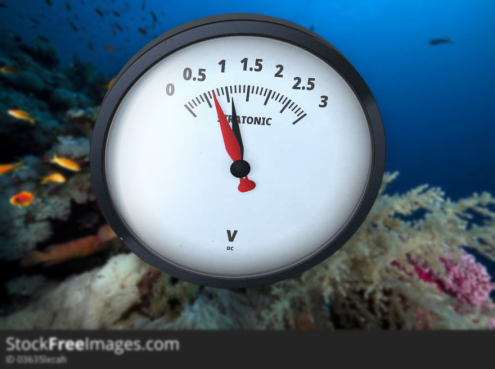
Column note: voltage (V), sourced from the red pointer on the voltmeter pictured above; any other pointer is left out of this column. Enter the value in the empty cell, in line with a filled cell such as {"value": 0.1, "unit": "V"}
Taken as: {"value": 0.7, "unit": "V"}
